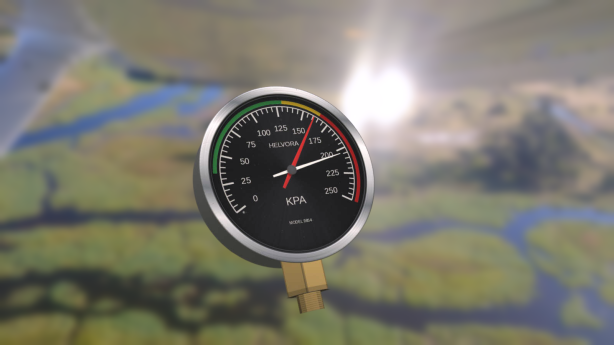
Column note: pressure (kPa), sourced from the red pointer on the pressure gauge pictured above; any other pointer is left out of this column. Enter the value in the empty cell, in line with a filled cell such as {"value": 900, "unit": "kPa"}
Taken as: {"value": 160, "unit": "kPa"}
